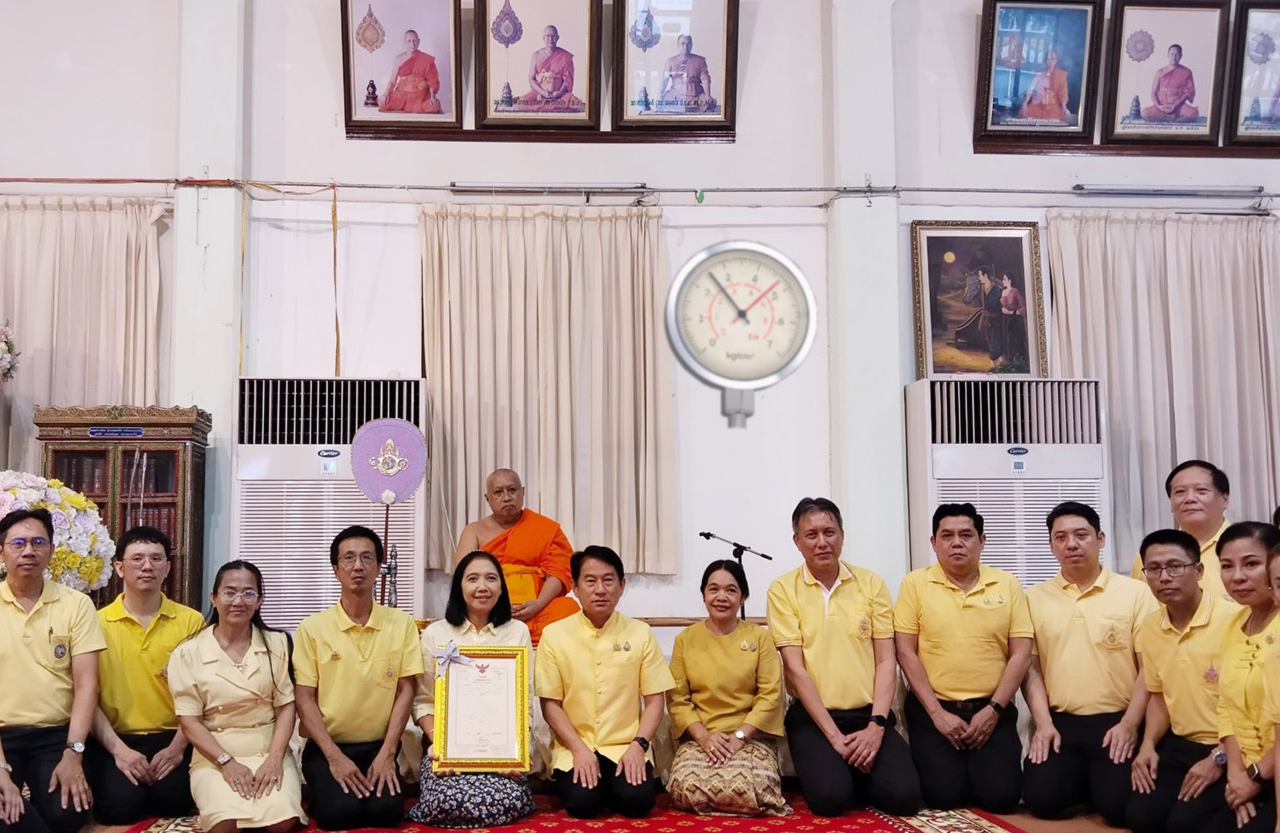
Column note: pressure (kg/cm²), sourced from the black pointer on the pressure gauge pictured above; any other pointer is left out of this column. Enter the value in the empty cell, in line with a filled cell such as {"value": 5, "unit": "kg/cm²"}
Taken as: {"value": 2.5, "unit": "kg/cm²"}
